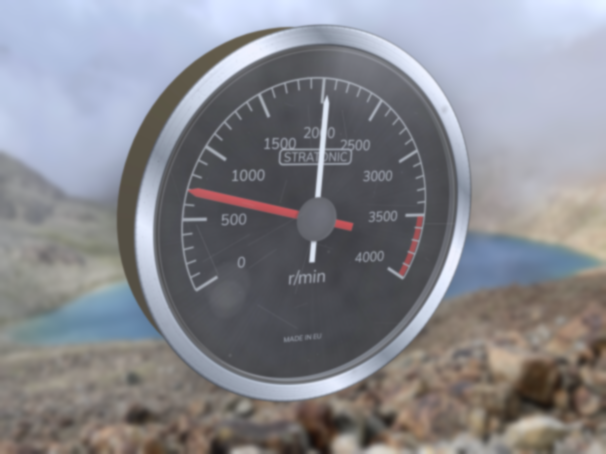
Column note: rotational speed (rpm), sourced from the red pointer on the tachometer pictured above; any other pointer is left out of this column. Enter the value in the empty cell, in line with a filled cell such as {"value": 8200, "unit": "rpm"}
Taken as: {"value": 700, "unit": "rpm"}
